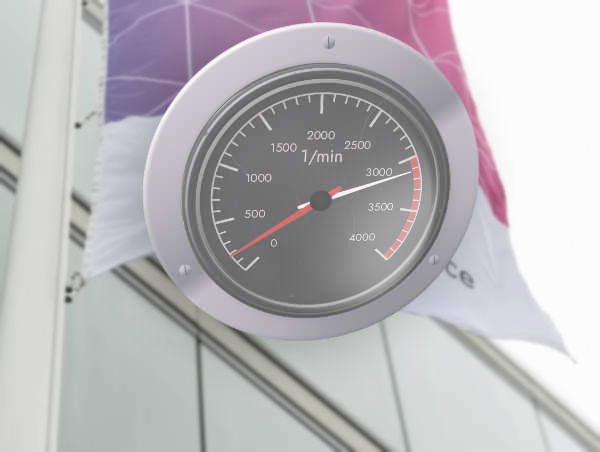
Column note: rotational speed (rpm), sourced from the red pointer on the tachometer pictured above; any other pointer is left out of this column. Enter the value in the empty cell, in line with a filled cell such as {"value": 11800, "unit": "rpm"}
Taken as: {"value": 200, "unit": "rpm"}
